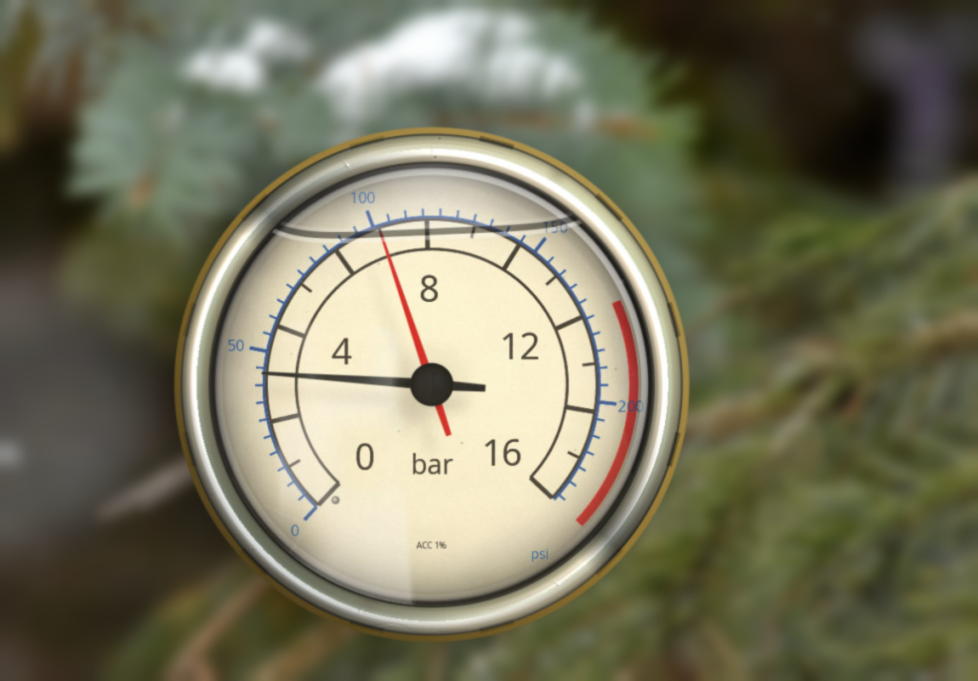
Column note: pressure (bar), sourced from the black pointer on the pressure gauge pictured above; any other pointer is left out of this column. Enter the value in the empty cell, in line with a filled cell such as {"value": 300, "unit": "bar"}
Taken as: {"value": 3, "unit": "bar"}
